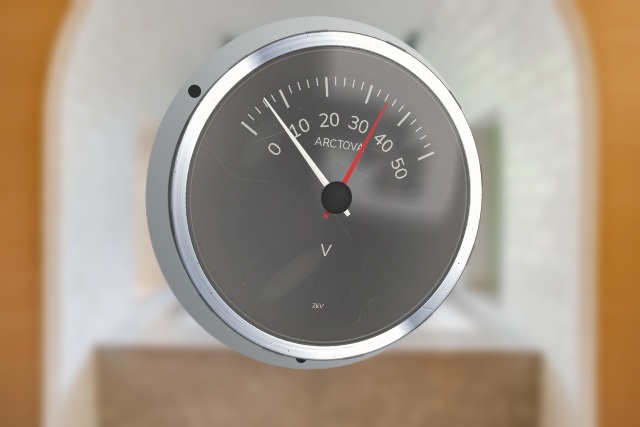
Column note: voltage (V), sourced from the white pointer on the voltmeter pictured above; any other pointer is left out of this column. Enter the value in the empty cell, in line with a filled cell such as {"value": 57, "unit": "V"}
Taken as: {"value": 6, "unit": "V"}
